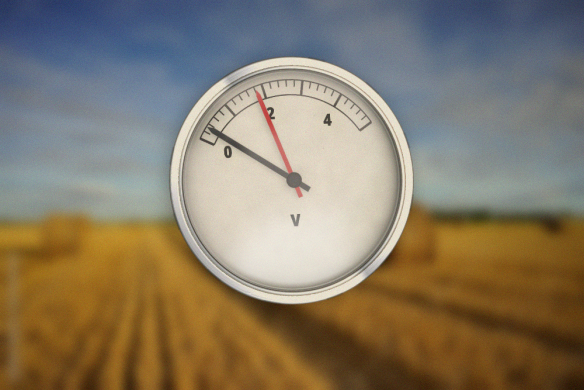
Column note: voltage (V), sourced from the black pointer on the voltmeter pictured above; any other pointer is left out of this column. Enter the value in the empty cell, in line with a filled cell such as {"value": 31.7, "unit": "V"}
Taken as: {"value": 0.3, "unit": "V"}
